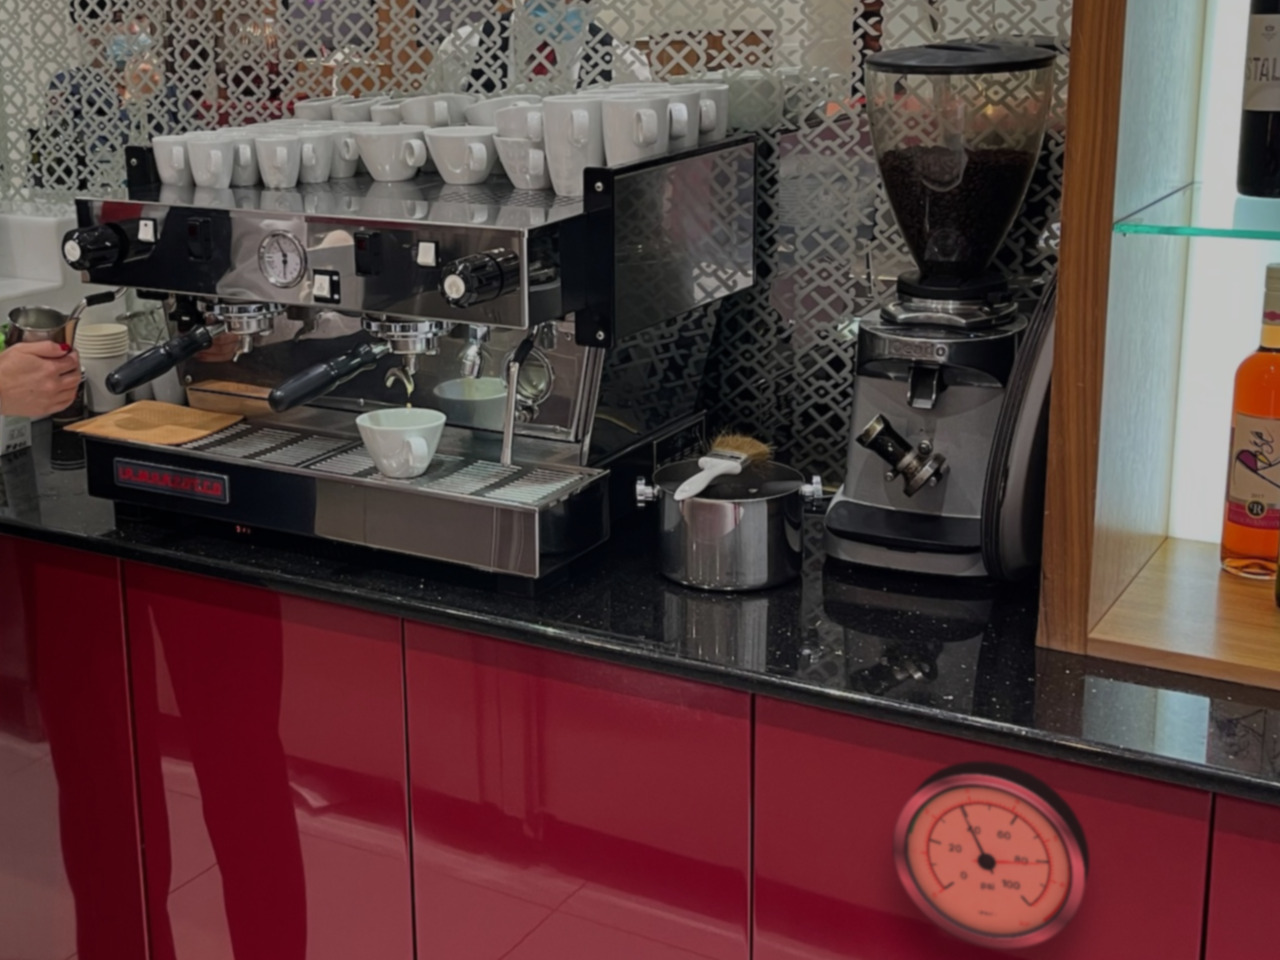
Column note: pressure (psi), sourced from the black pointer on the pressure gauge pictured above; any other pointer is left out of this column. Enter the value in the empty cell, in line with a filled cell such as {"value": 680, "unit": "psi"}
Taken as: {"value": 40, "unit": "psi"}
